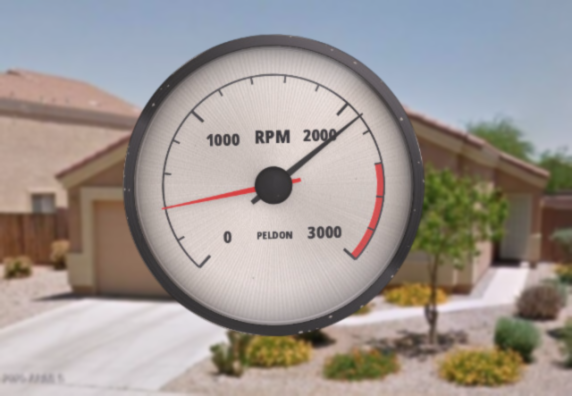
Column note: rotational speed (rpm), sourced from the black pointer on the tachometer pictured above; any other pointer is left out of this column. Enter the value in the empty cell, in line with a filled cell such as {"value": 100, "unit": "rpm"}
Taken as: {"value": 2100, "unit": "rpm"}
